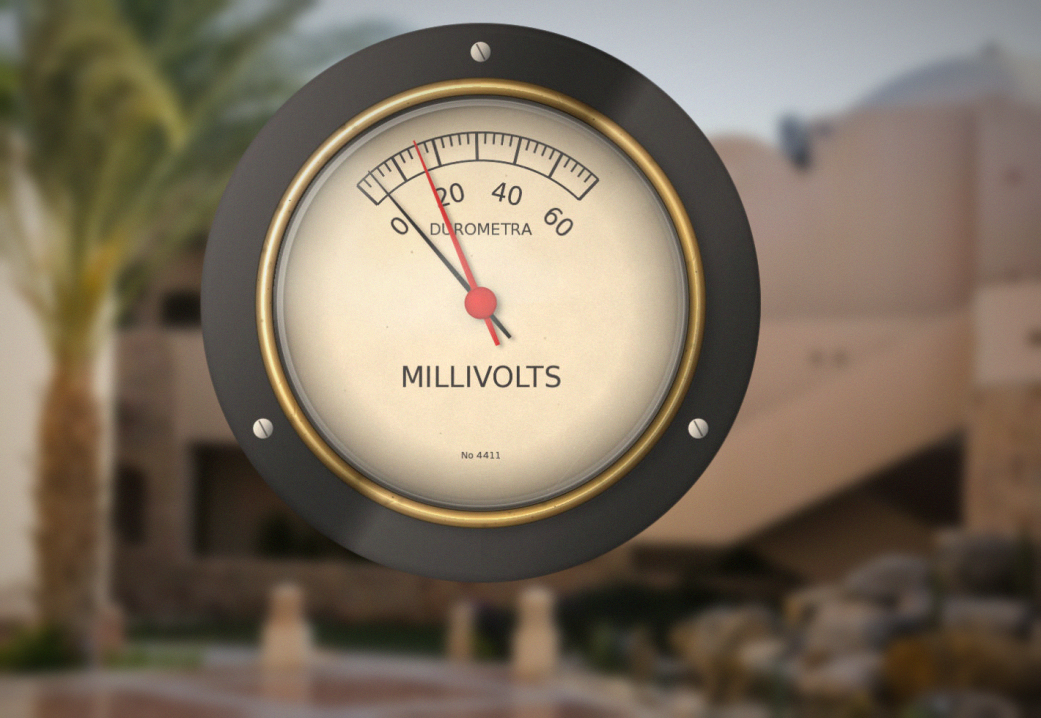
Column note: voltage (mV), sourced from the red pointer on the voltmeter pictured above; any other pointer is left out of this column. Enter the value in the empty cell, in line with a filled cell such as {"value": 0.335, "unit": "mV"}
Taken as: {"value": 16, "unit": "mV"}
